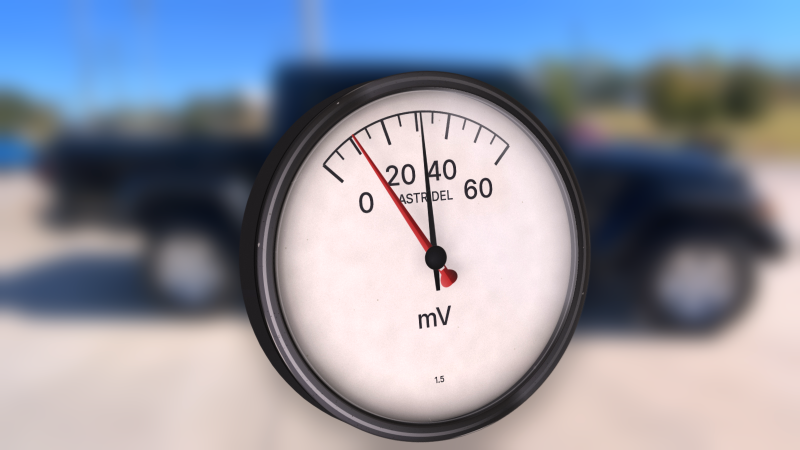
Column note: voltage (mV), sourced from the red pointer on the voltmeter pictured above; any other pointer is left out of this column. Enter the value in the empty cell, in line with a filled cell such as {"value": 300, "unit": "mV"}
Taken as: {"value": 10, "unit": "mV"}
